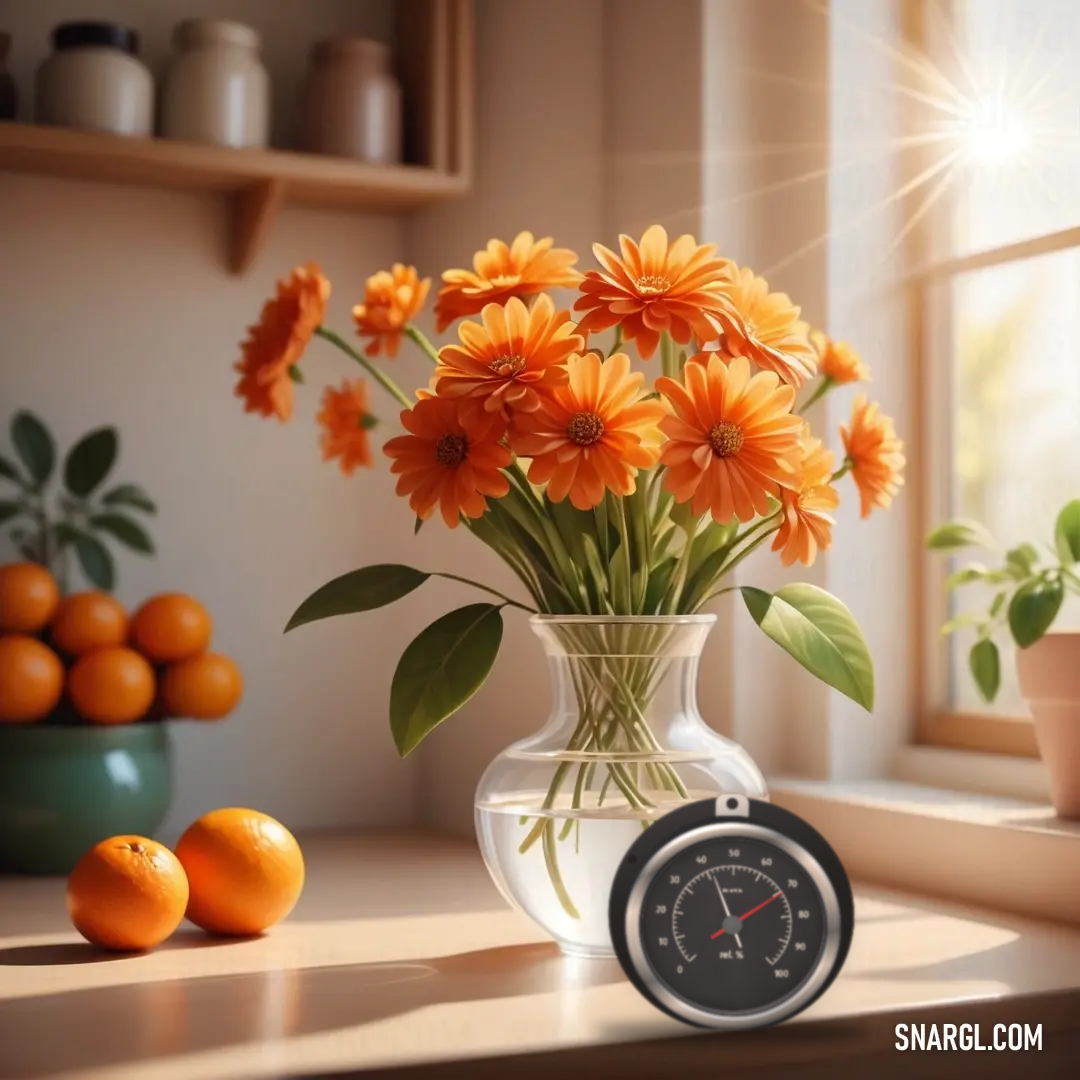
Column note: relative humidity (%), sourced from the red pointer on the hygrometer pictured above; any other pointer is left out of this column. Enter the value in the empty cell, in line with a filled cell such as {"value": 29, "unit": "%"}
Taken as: {"value": 70, "unit": "%"}
